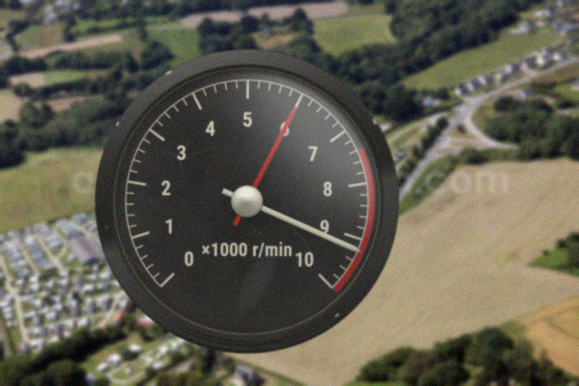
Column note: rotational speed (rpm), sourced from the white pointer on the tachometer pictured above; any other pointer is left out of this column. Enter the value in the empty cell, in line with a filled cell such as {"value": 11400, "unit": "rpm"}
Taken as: {"value": 9200, "unit": "rpm"}
